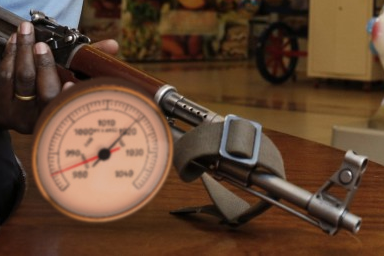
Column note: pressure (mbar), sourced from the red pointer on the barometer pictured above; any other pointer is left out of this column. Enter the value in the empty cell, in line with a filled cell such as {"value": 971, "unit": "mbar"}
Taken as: {"value": 985, "unit": "mbar"}
